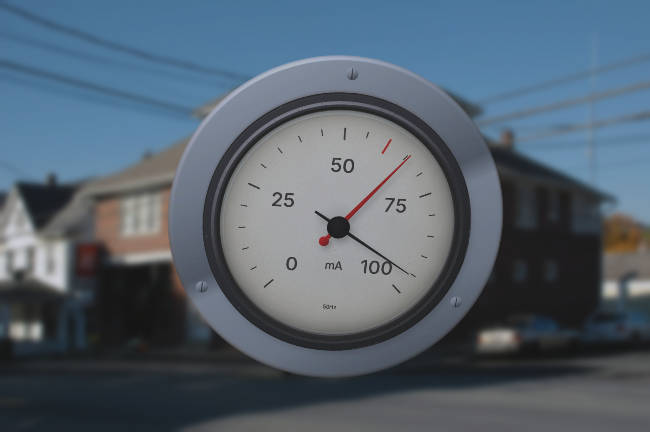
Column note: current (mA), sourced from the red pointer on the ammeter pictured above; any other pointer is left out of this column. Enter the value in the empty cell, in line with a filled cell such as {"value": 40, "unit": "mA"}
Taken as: {"value": 65, "unit": "mA"}
